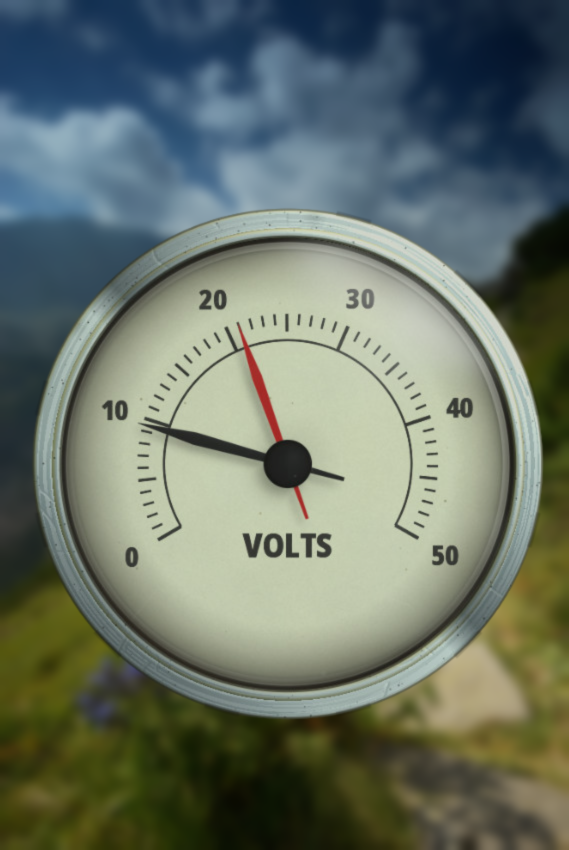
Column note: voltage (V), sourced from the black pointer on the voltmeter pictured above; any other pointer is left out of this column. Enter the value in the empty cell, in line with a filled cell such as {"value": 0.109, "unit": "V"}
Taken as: {"value": 9.5, "unit": "V"}
